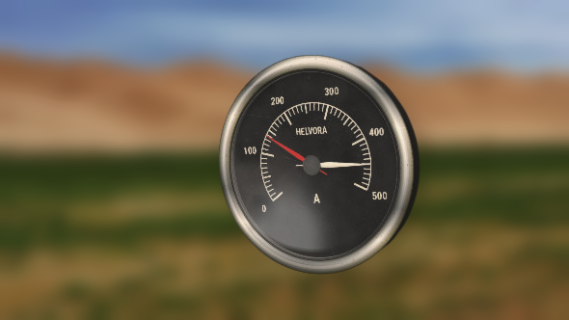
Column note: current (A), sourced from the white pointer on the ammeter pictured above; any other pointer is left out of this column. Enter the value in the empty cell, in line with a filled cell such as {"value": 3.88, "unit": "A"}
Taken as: {"value": 450, "unit": "A"}
